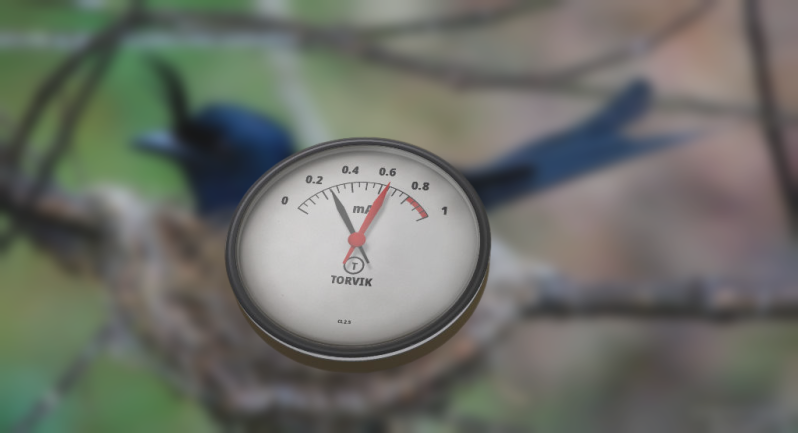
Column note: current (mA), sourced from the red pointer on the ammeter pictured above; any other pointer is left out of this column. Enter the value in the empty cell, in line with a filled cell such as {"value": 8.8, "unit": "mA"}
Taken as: {"value": 0.65, "unit": "mA"}
